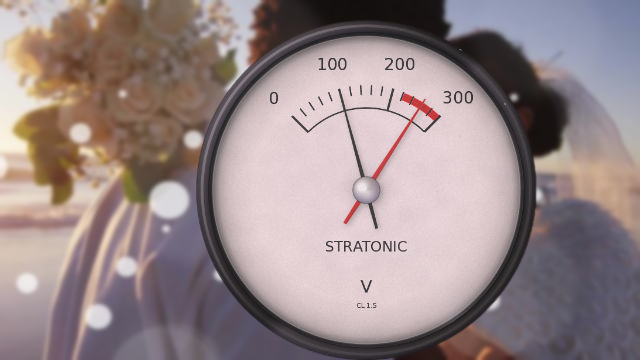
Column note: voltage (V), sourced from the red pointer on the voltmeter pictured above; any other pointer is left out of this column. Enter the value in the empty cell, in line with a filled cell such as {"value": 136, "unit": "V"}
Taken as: {"value": 260, "unit": "V"}
